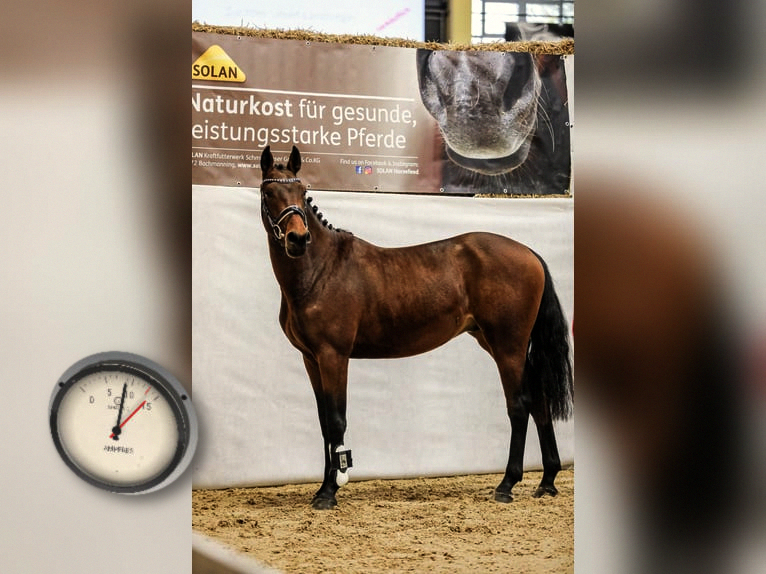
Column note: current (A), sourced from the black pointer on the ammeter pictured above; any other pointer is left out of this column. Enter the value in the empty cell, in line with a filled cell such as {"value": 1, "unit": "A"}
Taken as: {"value": 9, "unit": "A"}
